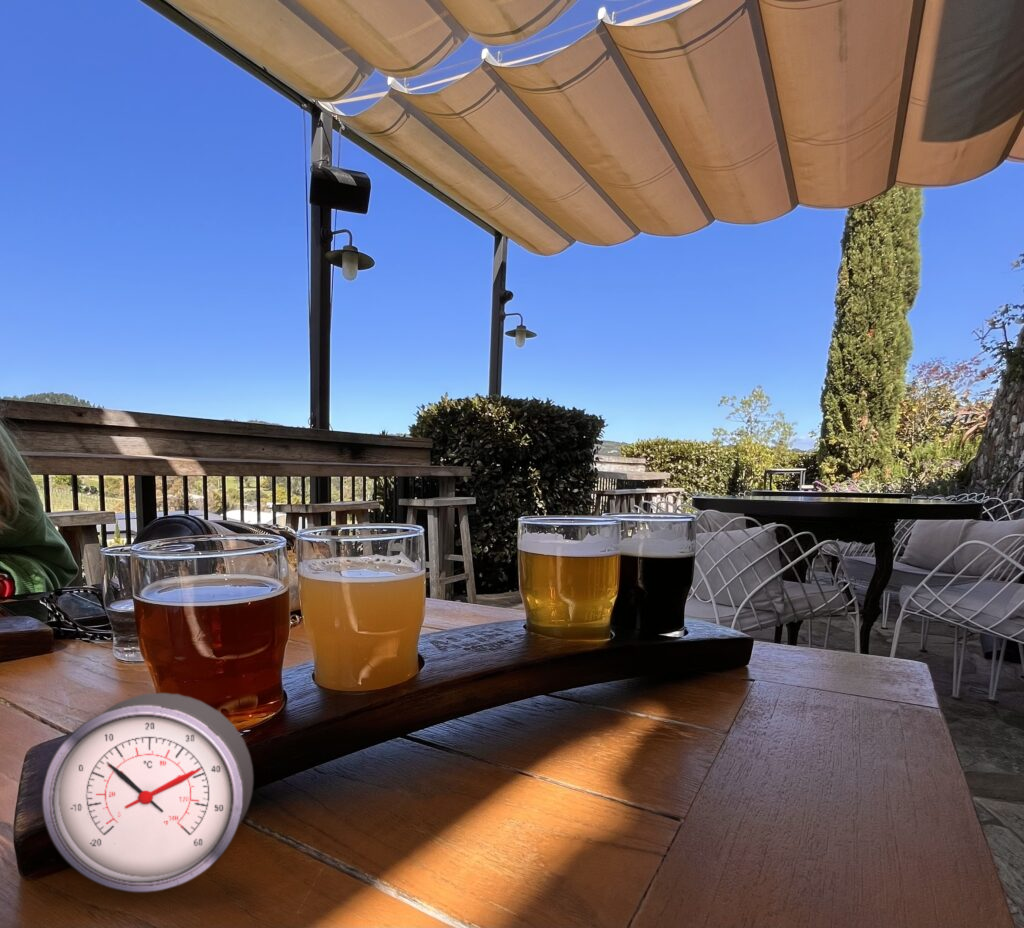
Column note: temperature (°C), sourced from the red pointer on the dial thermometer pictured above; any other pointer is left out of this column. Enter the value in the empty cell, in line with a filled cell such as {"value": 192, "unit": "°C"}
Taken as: {"value": 38, "unit": "°C"}
